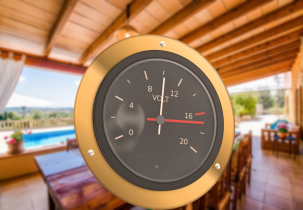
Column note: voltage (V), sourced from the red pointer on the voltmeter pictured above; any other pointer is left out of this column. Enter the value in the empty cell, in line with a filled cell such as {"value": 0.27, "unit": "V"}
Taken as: {"value": 17, "unit": "V"}
